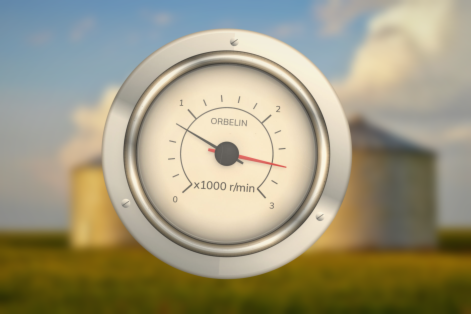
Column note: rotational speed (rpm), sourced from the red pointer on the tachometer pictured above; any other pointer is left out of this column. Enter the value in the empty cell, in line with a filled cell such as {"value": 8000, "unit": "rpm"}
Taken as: {"value": 2600, "unit": "rpm"}
